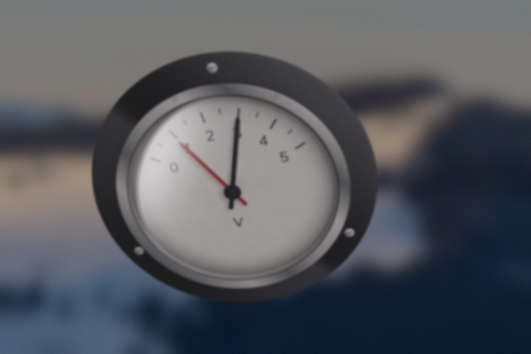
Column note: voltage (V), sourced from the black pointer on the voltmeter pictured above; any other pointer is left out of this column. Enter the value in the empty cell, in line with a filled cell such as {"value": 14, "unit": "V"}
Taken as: {"value": 3, "unit": "V"}
